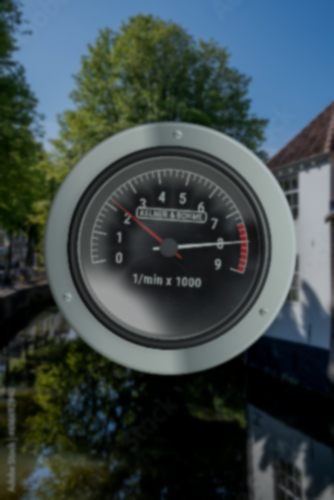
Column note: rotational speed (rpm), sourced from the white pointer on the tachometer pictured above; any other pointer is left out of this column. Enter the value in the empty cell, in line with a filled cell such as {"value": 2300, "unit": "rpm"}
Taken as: {"value": 8000, "unit": "rpm"}
